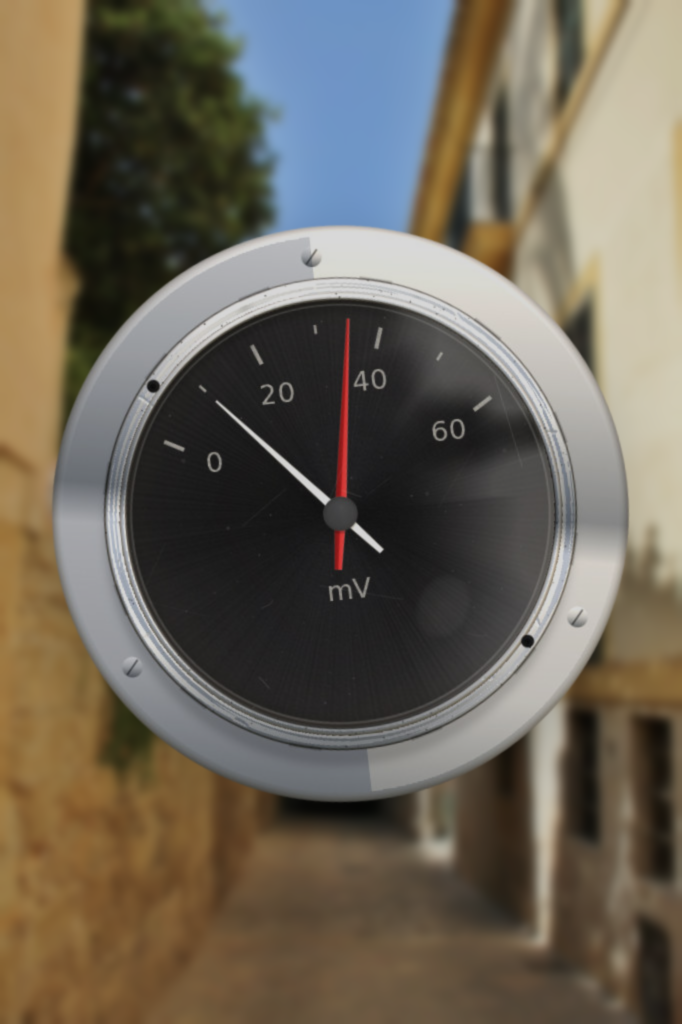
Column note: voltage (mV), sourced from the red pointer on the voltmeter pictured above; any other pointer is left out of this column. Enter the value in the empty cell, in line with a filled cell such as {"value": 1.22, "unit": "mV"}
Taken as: {"value": 35, "unit": "mV"}
